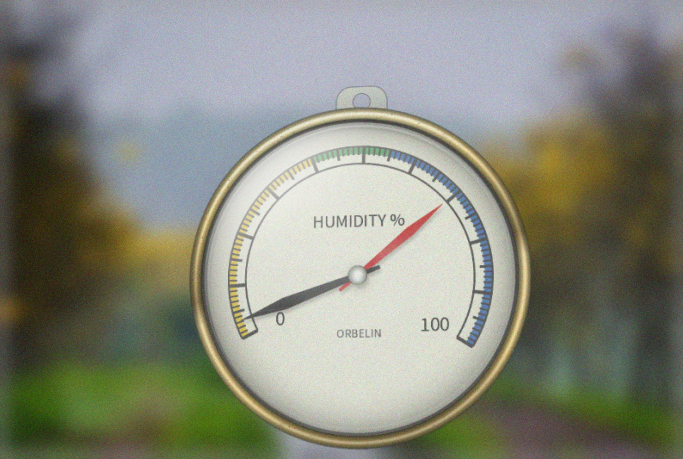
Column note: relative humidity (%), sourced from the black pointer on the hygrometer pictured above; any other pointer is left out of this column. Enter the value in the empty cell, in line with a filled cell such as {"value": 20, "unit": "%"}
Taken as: {"value": 3, "unit": "%"}
